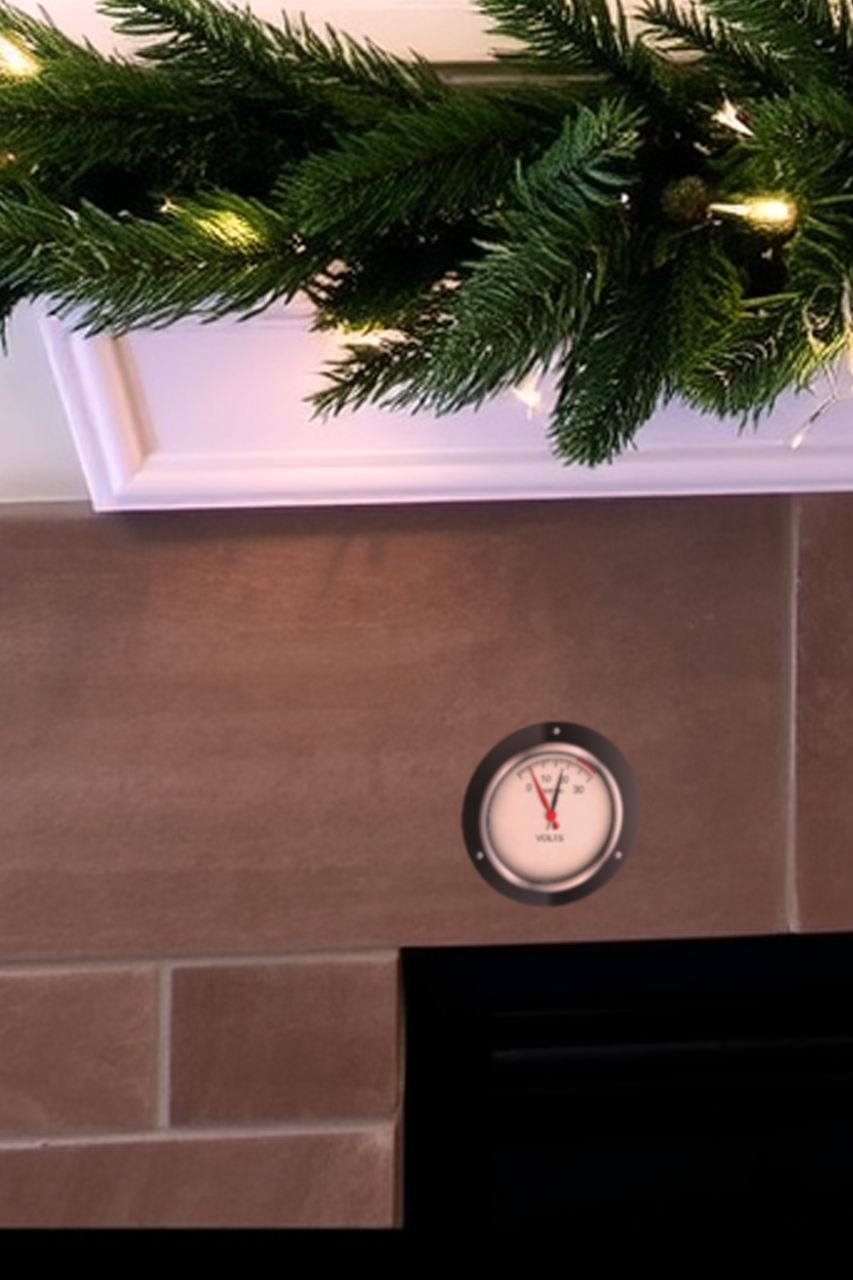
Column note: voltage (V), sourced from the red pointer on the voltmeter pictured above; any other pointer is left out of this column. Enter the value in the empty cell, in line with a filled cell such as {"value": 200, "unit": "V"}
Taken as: {"value": 5, "unit": "V"}
